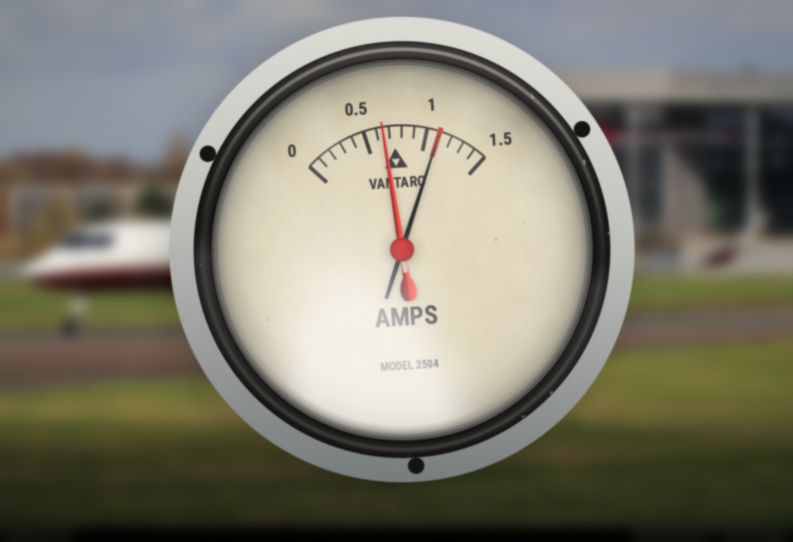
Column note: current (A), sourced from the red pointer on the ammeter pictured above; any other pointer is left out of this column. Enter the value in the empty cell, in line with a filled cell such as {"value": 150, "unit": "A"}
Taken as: {"value": 0.65, "unit": "A"}
